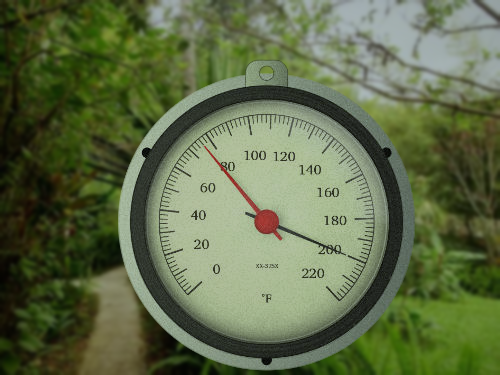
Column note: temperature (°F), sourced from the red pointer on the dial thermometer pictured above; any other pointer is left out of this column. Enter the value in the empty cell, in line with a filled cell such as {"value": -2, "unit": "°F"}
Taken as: {"value": 76, "unit": "°F"}
